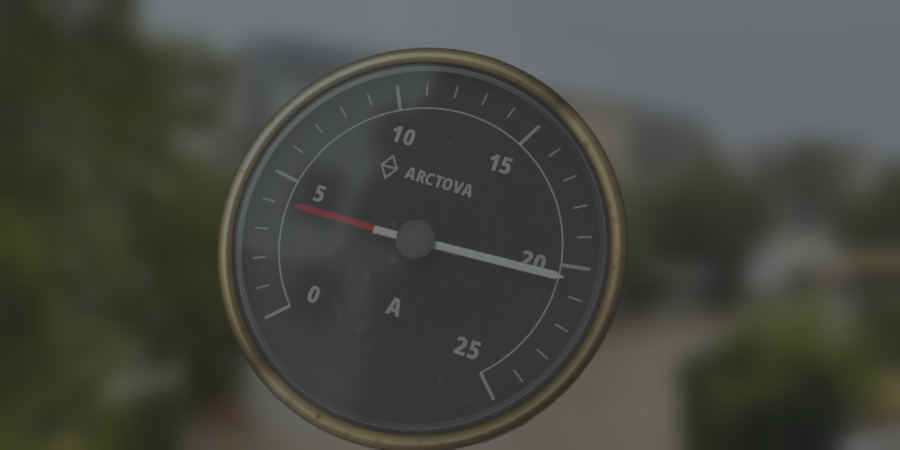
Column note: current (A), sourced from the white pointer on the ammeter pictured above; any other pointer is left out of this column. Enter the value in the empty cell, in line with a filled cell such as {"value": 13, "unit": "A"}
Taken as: {"value": 20.5, "unit": "A"}
